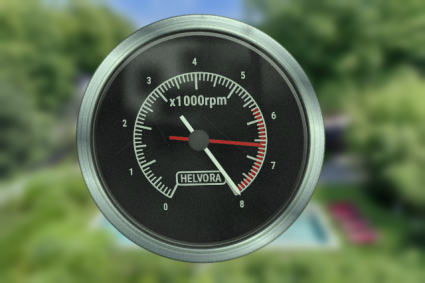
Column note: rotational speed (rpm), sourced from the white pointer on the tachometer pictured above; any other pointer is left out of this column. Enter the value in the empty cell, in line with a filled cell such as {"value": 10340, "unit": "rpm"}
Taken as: {"value": 7900, "unit": "rpm"}
